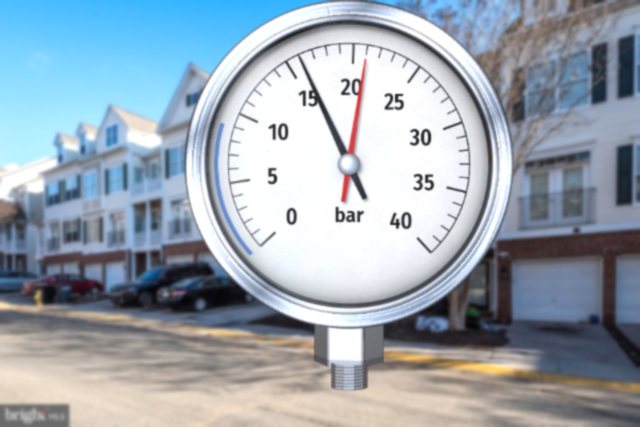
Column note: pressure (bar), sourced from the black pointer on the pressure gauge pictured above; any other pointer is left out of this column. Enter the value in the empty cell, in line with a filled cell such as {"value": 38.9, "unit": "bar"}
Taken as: {"value": 16, "unit": "bar"}
